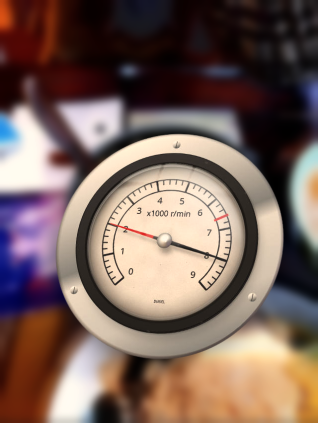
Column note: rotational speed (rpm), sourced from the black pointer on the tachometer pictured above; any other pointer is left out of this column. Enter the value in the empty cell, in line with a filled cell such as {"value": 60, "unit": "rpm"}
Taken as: {"value": 8000, "unit": "rpm"}
